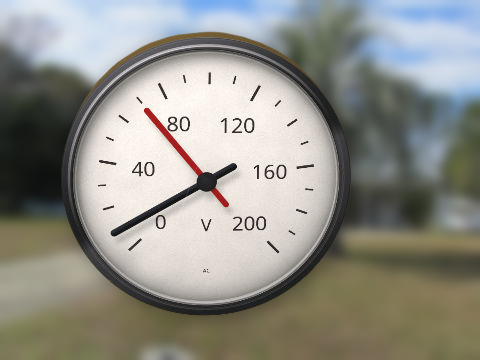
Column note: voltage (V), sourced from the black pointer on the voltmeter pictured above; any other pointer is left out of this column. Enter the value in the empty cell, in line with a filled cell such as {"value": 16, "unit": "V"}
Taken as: {"value": 10, "unit": "V"}
